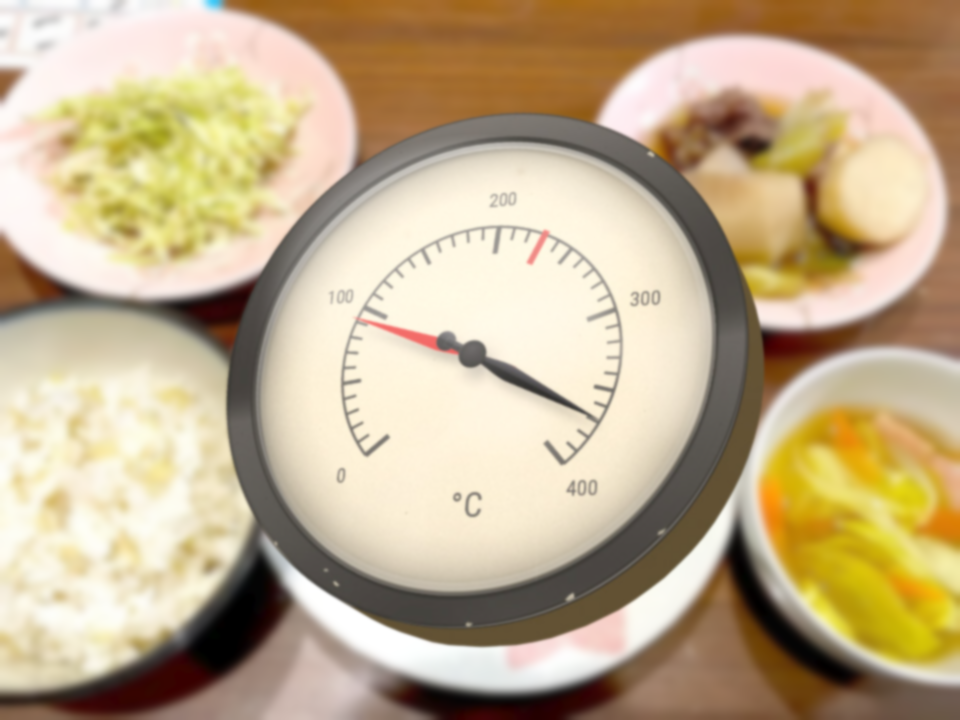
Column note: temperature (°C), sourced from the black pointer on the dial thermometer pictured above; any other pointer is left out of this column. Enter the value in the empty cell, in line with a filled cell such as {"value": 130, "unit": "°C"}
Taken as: {"value": 370, "unit": "°C"}
